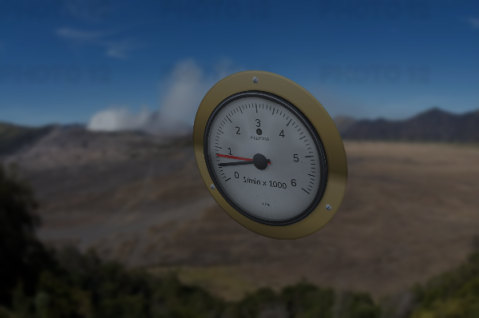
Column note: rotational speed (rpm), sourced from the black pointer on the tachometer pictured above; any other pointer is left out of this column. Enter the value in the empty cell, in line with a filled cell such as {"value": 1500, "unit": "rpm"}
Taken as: {"value": 500, "unit": "rpm"}
